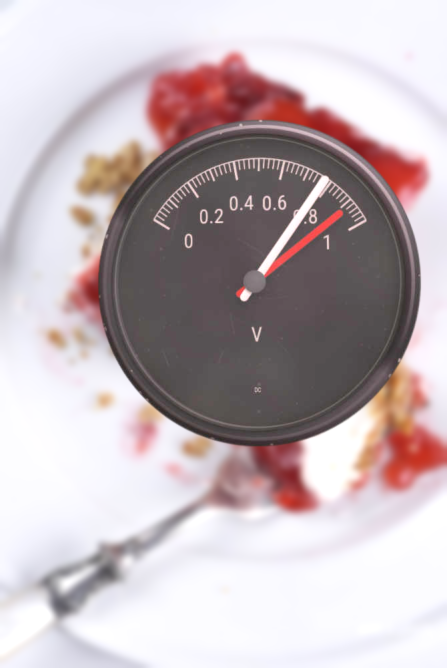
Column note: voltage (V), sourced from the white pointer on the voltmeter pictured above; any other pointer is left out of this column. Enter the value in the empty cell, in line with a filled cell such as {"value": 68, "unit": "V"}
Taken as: {"value": 0.78, "unit": "V"}
